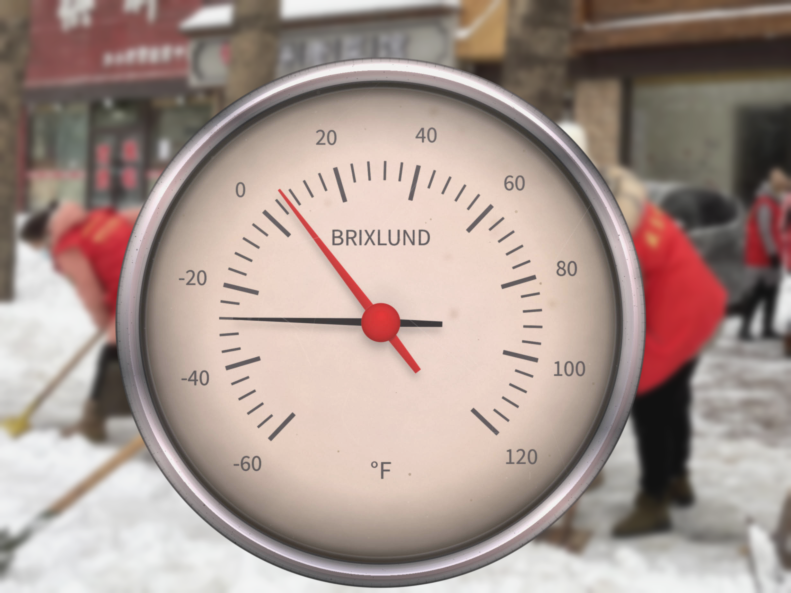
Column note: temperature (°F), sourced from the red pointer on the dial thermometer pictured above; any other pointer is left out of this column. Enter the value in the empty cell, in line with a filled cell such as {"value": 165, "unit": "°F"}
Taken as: {"value": 6, "unit": "°F"}
